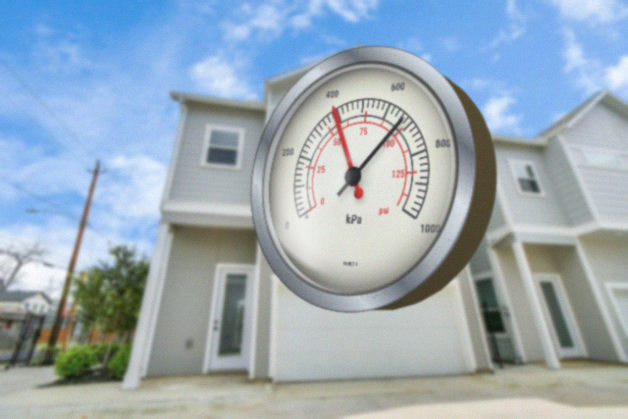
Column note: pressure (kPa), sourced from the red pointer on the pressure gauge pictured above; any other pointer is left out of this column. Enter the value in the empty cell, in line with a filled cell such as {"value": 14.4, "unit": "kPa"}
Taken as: {"value": 400, "unit": "kPa"}
